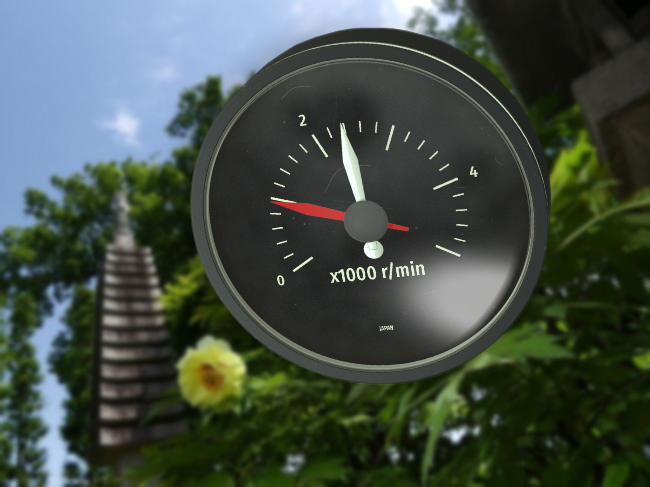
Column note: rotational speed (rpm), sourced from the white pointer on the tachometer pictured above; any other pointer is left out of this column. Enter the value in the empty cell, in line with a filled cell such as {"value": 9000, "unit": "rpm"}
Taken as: {"value": 2400, "unit": "rpm"}
